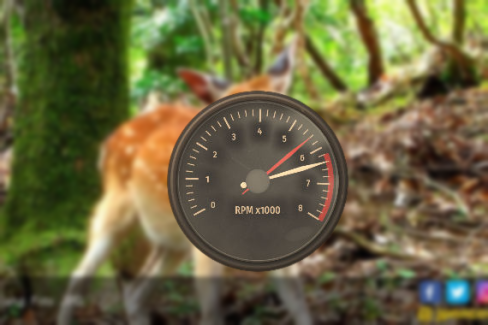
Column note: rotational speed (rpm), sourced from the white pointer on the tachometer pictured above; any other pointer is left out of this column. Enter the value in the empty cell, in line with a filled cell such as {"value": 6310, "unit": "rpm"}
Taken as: {"value": 6400, "unit": "rpm"}
